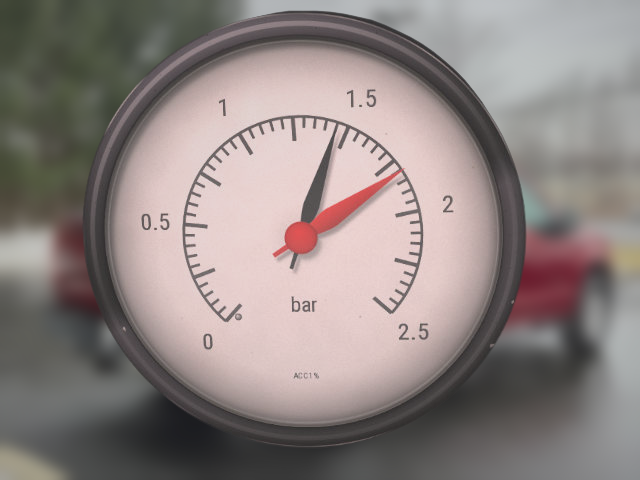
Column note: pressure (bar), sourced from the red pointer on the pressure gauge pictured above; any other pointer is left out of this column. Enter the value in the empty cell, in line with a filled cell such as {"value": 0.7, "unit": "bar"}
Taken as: {"value": 1.8, "unit": "bar"}
